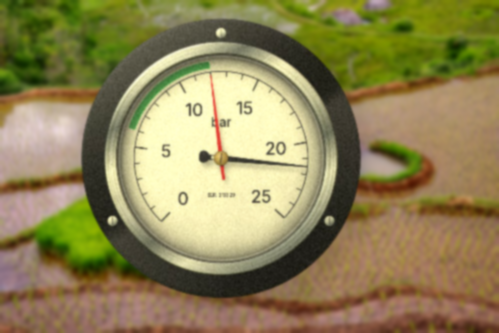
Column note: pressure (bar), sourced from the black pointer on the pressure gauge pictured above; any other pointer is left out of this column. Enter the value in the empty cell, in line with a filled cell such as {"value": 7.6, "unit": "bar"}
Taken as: {"value": 21.5, "unit": "bar"}
